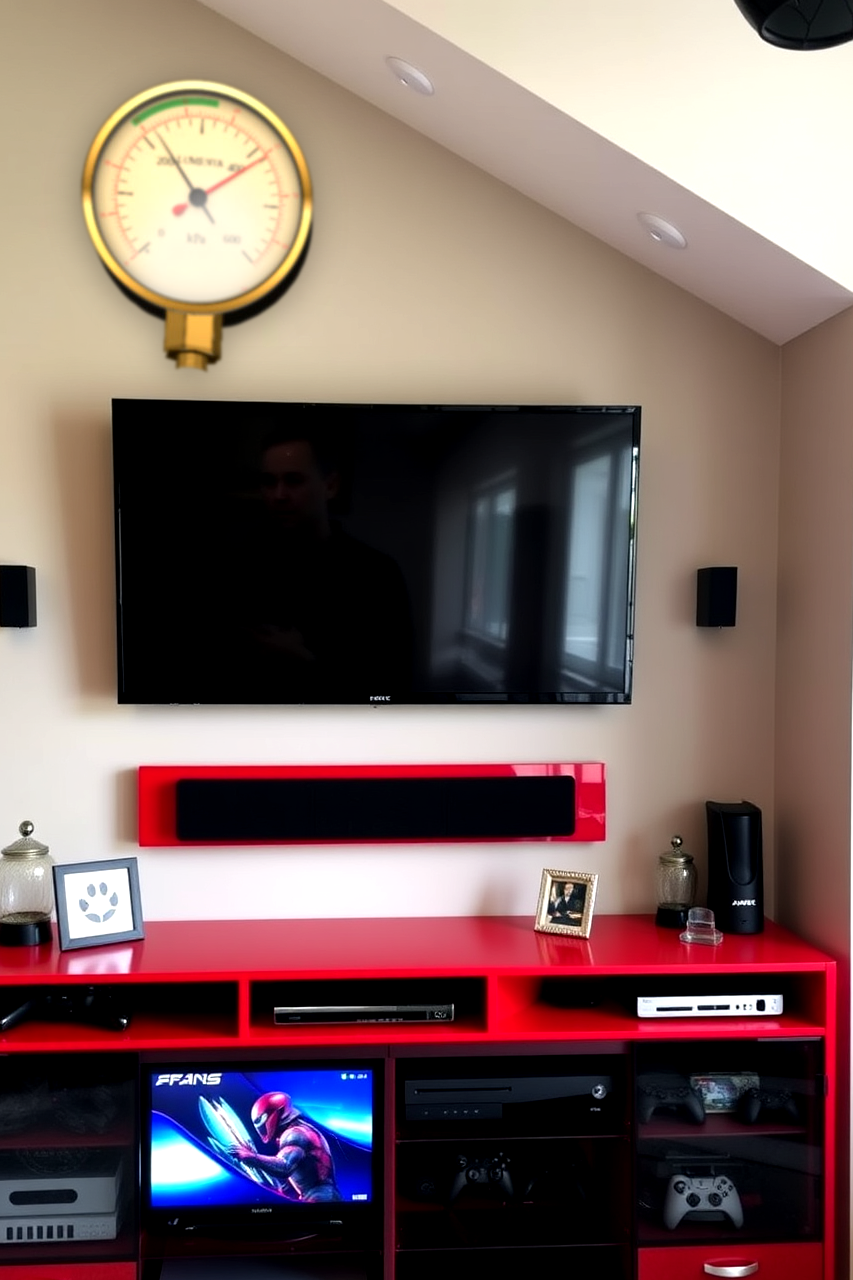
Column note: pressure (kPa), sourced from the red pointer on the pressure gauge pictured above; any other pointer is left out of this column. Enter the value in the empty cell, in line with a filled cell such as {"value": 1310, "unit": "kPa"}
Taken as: {"value": 420, "unit": "kPa"}
